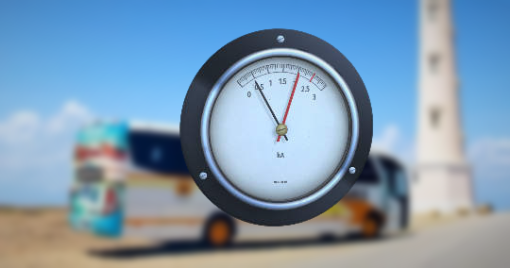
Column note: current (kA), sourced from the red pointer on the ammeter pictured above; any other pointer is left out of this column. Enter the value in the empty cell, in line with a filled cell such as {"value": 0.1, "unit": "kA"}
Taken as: {"value": 2, "unit": "kA"}
